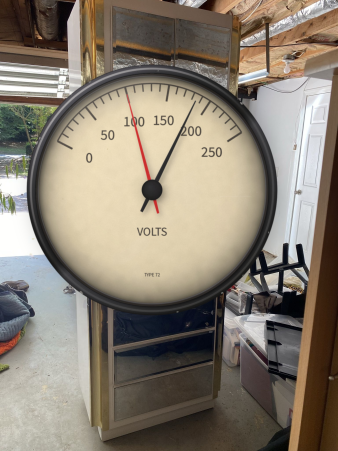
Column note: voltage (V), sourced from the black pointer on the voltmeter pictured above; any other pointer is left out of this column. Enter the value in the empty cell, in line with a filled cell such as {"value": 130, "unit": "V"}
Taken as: {"value": 185, "unit": "V"}
